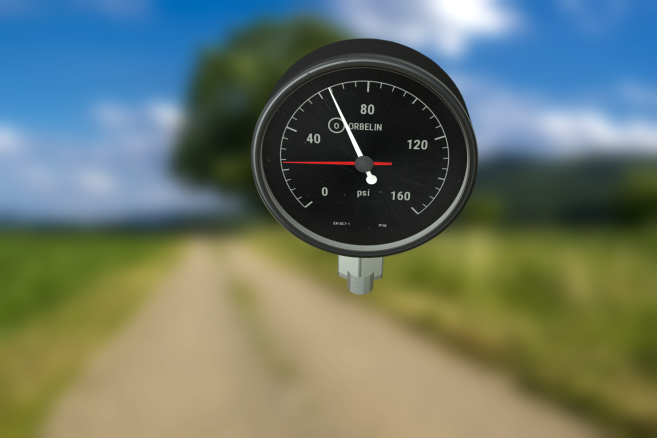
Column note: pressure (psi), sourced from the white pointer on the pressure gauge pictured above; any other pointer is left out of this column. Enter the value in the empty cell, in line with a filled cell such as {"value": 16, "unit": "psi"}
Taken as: {"value": 65, "unit": "psi"}
